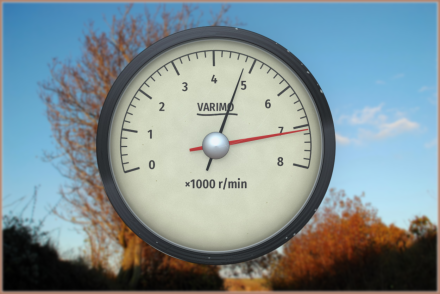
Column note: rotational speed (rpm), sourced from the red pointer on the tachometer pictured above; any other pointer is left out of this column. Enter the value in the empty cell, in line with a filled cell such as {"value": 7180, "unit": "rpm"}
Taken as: {"value": 7100, "unit": "rpm"}
